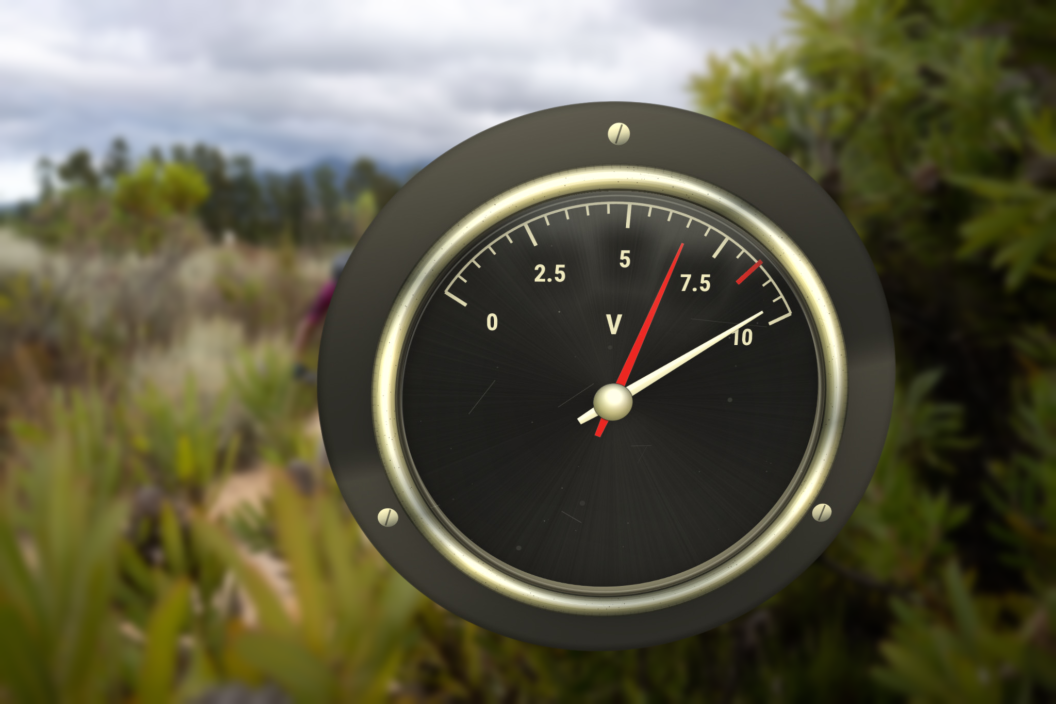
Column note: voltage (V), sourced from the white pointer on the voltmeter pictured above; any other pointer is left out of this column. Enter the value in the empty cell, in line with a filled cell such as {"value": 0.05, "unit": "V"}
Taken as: {"value": 9.5, "unit": "V"}
